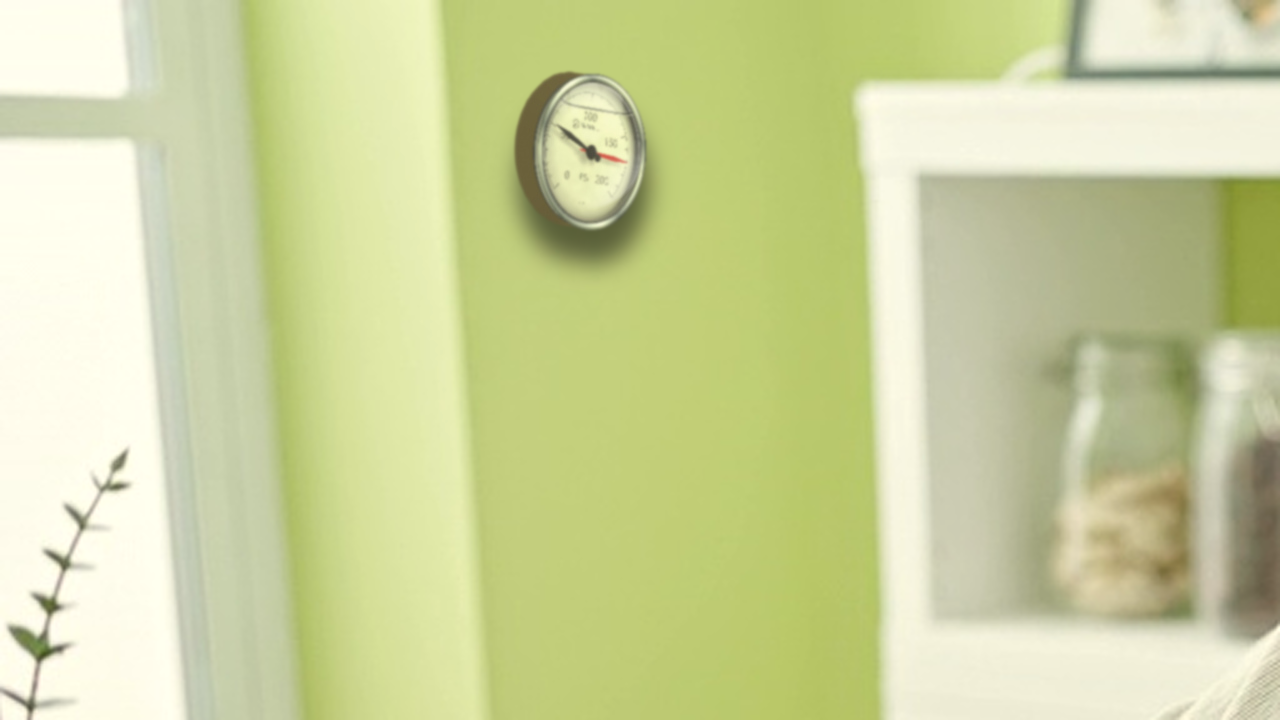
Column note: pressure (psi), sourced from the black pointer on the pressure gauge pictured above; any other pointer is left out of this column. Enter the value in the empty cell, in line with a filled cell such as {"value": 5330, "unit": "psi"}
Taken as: {"value": 50, "unit": "psi"}
